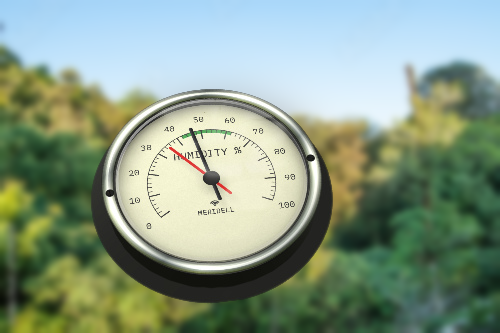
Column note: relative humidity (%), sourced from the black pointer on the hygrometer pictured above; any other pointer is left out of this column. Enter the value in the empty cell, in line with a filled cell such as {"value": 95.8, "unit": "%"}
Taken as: {"value": 46, "unit": "%"}
